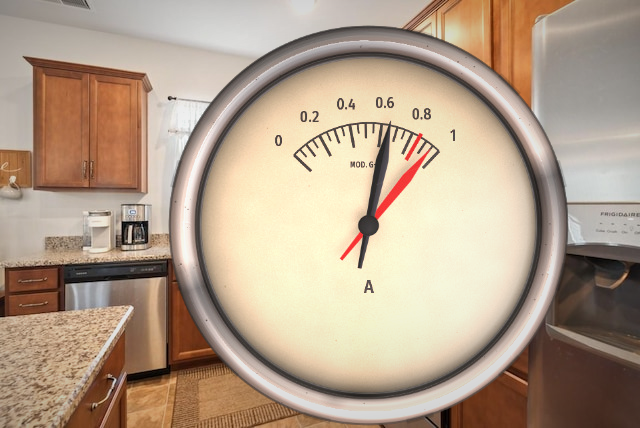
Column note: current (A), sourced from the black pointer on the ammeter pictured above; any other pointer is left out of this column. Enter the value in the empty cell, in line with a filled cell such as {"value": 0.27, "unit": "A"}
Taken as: {"value": 0.65, "unit": "A"}
